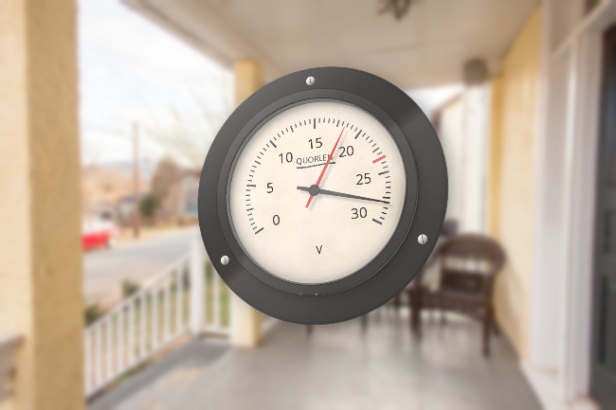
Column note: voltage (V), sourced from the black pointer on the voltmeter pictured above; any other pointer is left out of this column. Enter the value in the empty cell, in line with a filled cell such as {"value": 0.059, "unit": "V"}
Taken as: {"value": 28, "unit": "V"}
